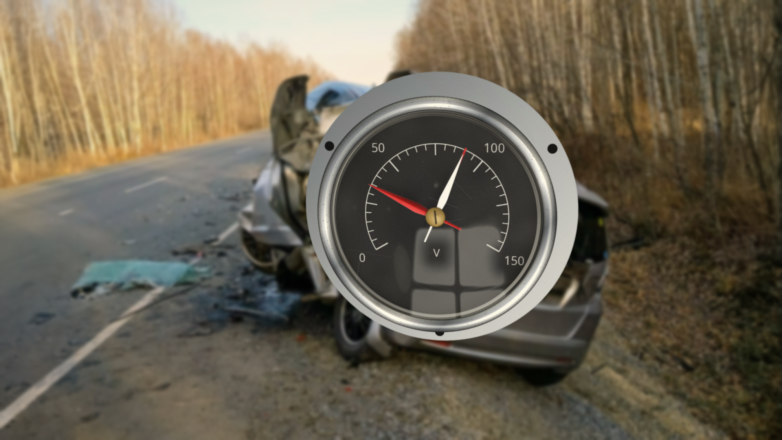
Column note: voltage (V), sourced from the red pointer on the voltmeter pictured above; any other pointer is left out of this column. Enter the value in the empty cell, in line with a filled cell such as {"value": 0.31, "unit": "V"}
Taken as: {"value": 35, "unit": "V"}
